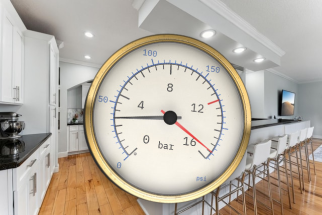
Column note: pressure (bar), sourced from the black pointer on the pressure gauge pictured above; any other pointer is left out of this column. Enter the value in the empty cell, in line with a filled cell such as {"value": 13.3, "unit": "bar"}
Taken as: {"value": 2.5, "unit": "bar"}
